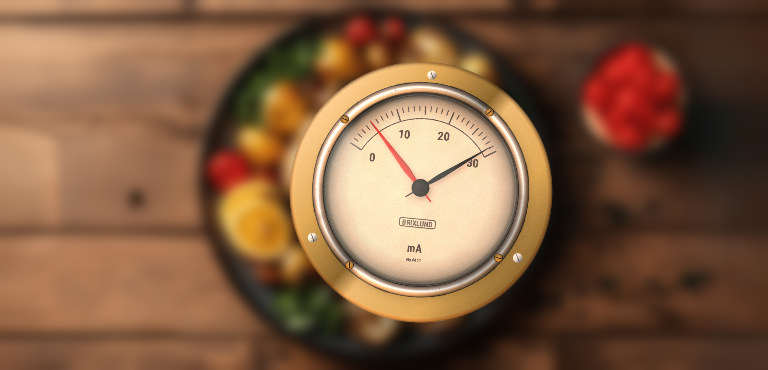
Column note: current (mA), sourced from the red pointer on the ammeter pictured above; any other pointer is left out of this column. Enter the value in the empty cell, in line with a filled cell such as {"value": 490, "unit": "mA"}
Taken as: {"value": 5, "unit": "mA"}
